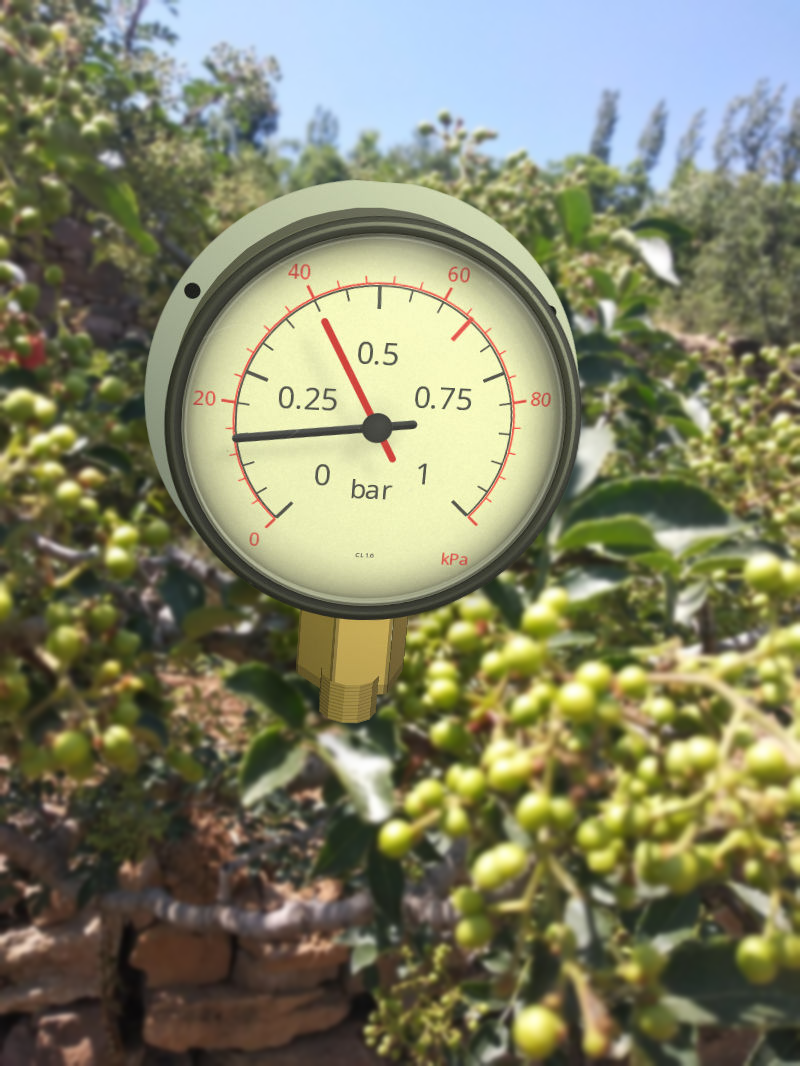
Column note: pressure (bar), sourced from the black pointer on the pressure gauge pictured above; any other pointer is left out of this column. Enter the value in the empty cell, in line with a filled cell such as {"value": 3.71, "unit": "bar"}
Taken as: {"value": 0.15, "unit": "bar"}
